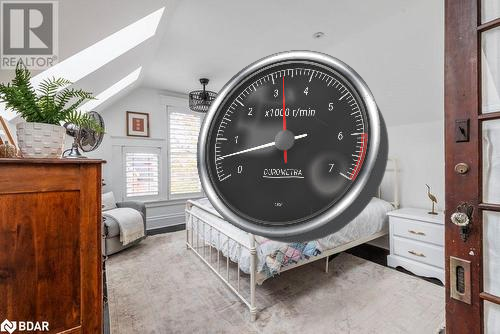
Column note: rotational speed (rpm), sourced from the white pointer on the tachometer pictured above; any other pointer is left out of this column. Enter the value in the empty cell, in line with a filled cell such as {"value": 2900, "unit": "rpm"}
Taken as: {"value": 500, "unit": "rpm"}
